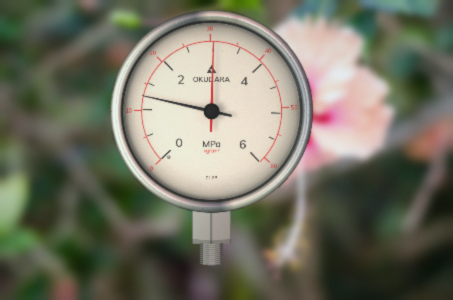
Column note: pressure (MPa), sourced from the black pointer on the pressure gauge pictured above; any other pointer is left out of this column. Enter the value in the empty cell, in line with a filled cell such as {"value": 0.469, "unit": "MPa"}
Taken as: {"value": 1.25, "unit": "MPa"}
